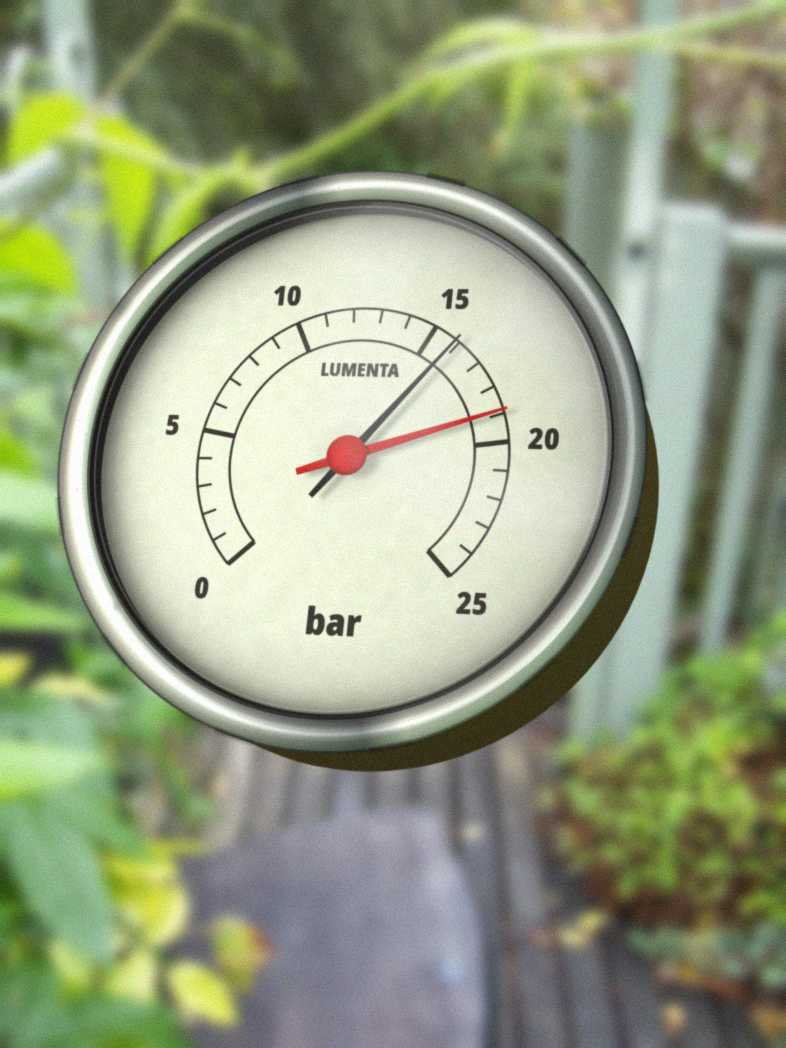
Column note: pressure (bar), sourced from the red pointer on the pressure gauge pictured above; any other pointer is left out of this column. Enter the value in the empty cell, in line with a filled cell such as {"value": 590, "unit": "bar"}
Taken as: {"value": 19, "unit": "bar"}
